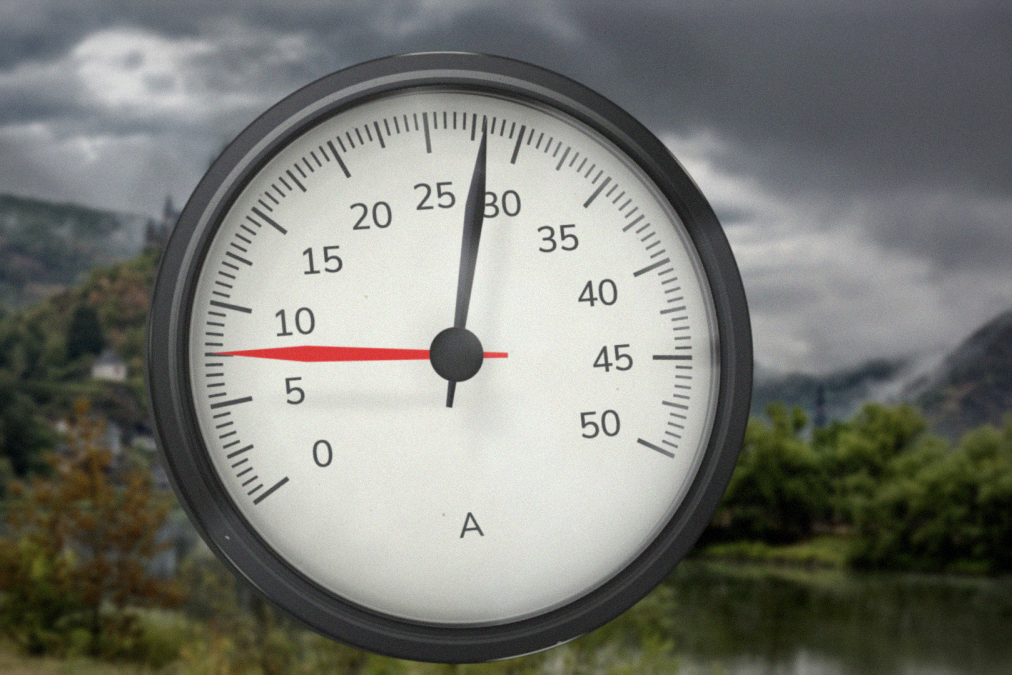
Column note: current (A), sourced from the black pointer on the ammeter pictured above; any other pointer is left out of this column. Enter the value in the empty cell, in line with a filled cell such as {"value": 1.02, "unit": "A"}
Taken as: {"value": 28, "unit": "A"}
